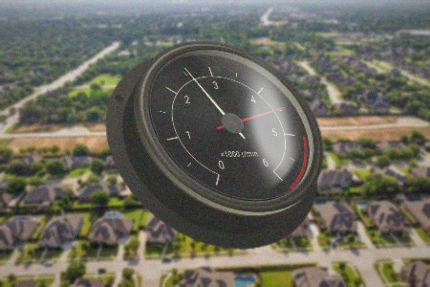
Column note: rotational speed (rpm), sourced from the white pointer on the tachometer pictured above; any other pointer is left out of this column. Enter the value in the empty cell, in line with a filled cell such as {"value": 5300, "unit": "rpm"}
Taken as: {"value": 2500, "unit": "rpm"}
